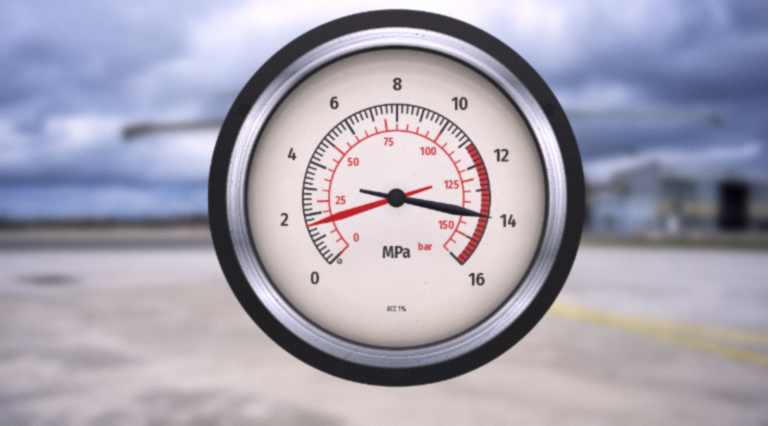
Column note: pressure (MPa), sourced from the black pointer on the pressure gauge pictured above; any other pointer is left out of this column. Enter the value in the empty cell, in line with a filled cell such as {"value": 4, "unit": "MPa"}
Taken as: {"value": 14, "unit": "MPa"}
